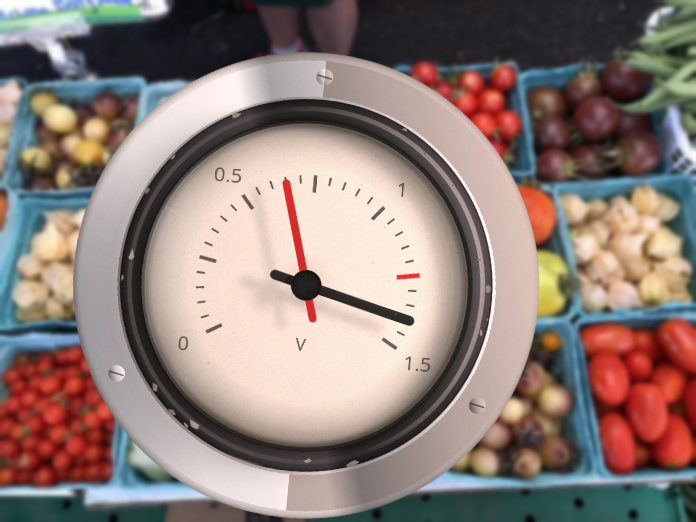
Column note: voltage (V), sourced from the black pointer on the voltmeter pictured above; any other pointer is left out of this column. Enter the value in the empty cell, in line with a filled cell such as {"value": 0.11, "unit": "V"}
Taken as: {"value": 1.4, "unit": "V"}
